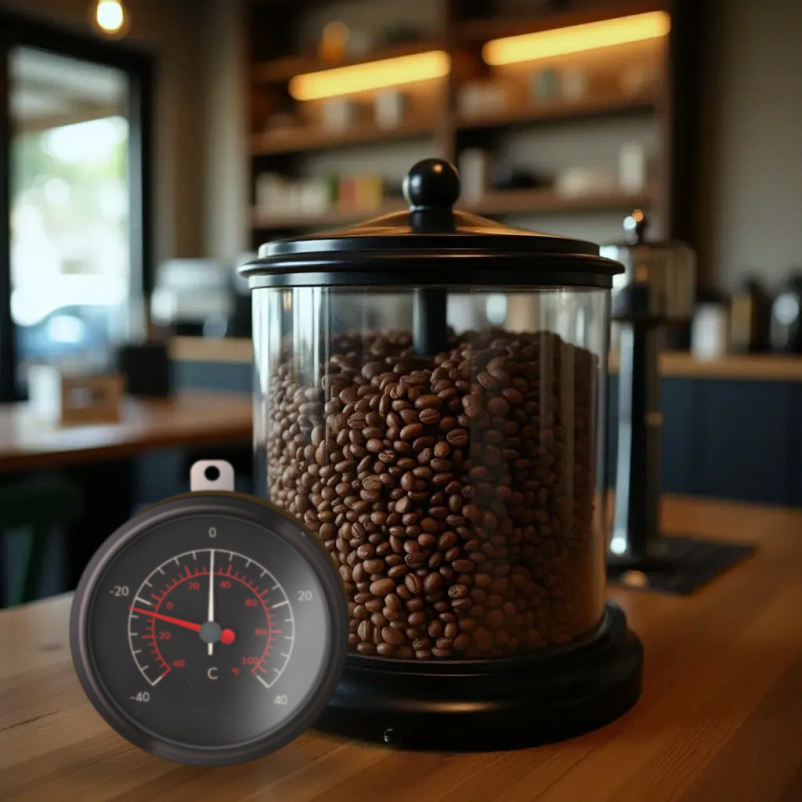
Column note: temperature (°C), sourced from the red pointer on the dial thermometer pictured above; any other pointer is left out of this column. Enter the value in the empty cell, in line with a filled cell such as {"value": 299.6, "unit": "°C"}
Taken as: {"value": -22, "unit": "°C"}
